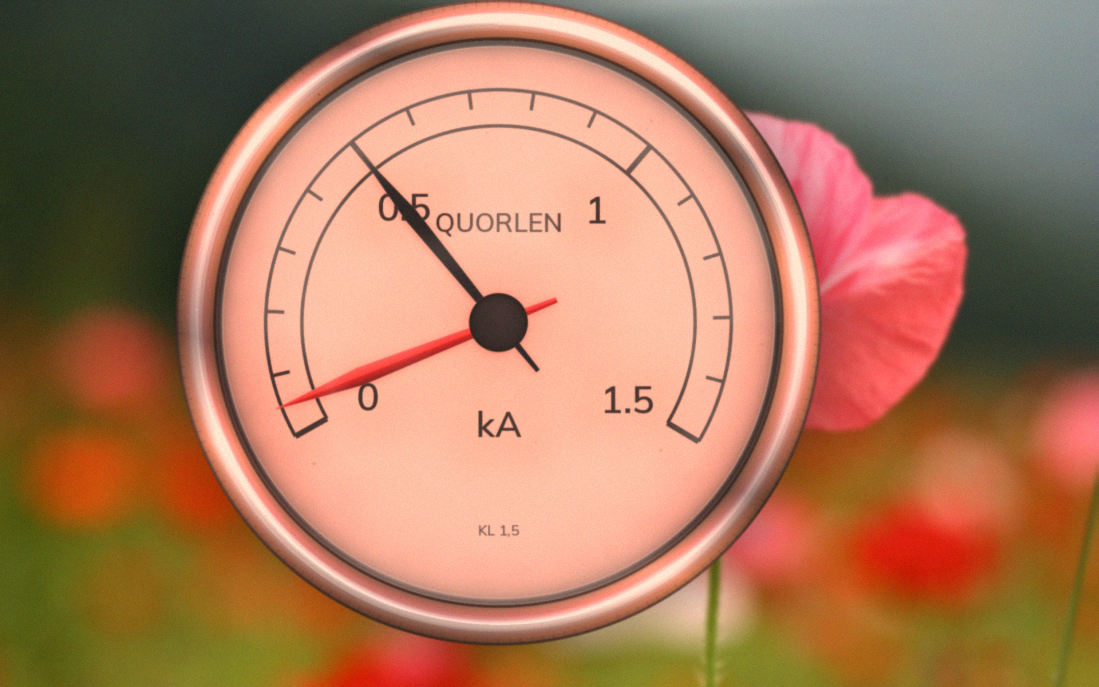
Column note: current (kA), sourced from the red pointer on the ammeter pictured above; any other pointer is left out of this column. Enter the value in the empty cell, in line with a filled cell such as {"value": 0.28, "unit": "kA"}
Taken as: {"value": 0.05, "unit": "kA"}
